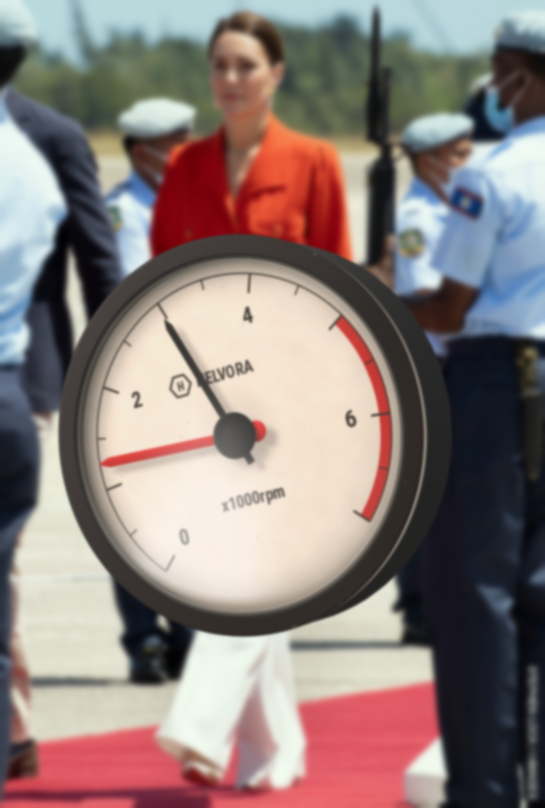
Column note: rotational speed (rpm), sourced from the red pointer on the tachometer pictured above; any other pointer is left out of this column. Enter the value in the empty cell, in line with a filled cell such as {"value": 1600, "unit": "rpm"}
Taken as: {"value": 1250, "unit": "rpm"}
